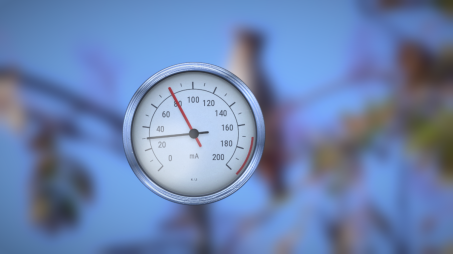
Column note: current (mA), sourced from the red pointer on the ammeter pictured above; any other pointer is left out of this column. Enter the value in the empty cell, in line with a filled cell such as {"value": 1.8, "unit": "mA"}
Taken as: {"value": 80, "unit": "mA"}
